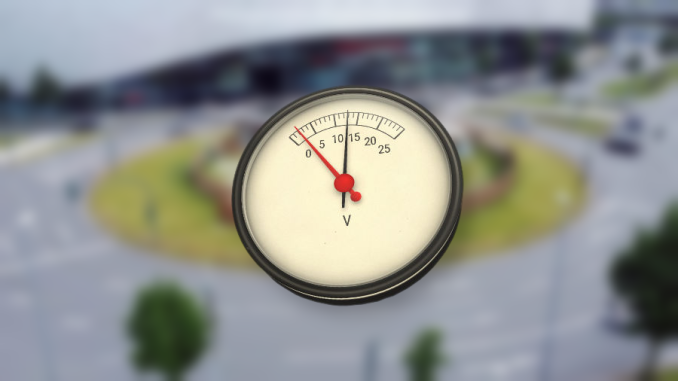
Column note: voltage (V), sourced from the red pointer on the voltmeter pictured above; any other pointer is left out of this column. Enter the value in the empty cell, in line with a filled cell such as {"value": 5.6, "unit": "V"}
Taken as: {"value": 2, "unit": "V"}
